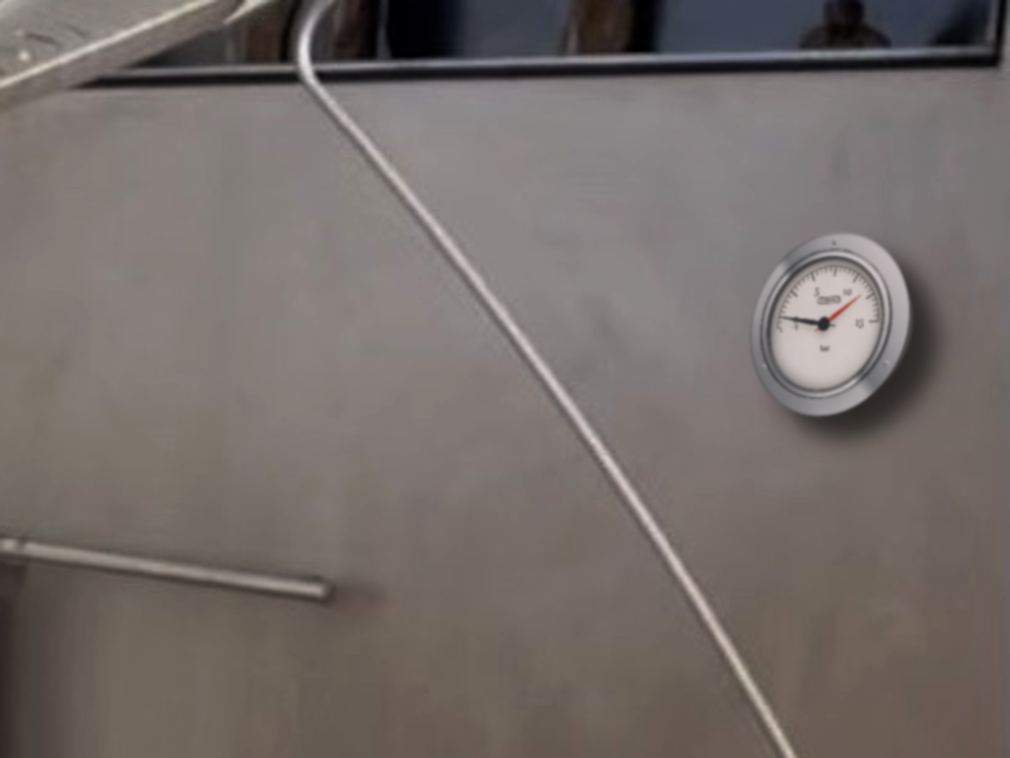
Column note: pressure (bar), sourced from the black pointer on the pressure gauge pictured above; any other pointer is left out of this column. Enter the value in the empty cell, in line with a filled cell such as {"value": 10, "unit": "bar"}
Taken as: {"value": 0, "unit": "bar"}
